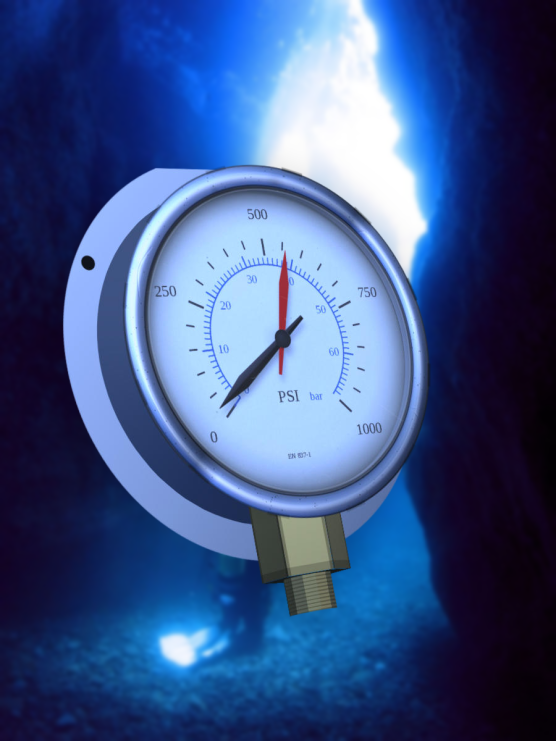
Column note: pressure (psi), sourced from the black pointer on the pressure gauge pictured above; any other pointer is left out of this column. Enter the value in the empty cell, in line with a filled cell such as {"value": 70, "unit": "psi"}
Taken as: {"value": 25, "unit": "psi"}
